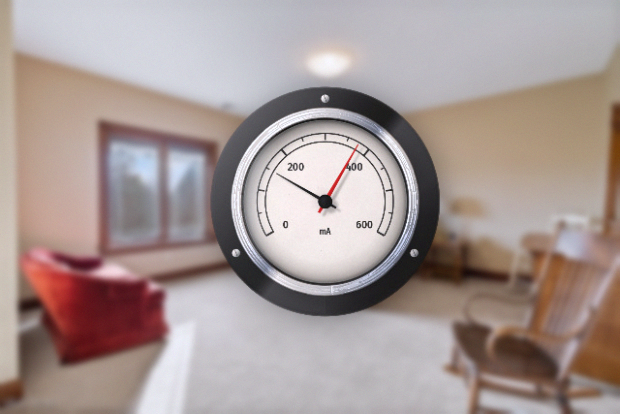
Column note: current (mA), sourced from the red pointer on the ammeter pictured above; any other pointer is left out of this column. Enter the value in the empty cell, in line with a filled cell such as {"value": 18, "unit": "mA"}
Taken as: {"value": 375, "unit": "mA"}
